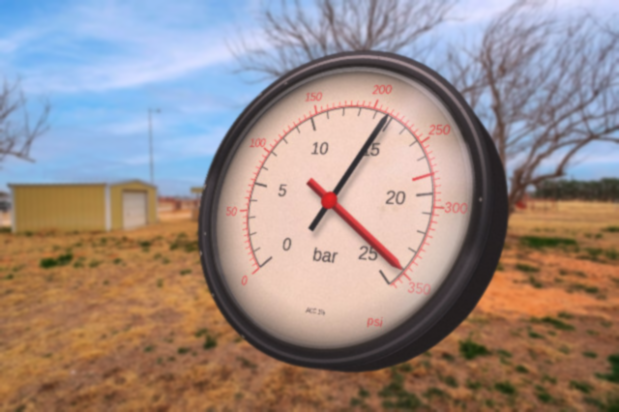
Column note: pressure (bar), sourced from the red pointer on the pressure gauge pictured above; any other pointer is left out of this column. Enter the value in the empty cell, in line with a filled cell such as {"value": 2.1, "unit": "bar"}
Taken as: {"value": 24, "unit": "bar"}
